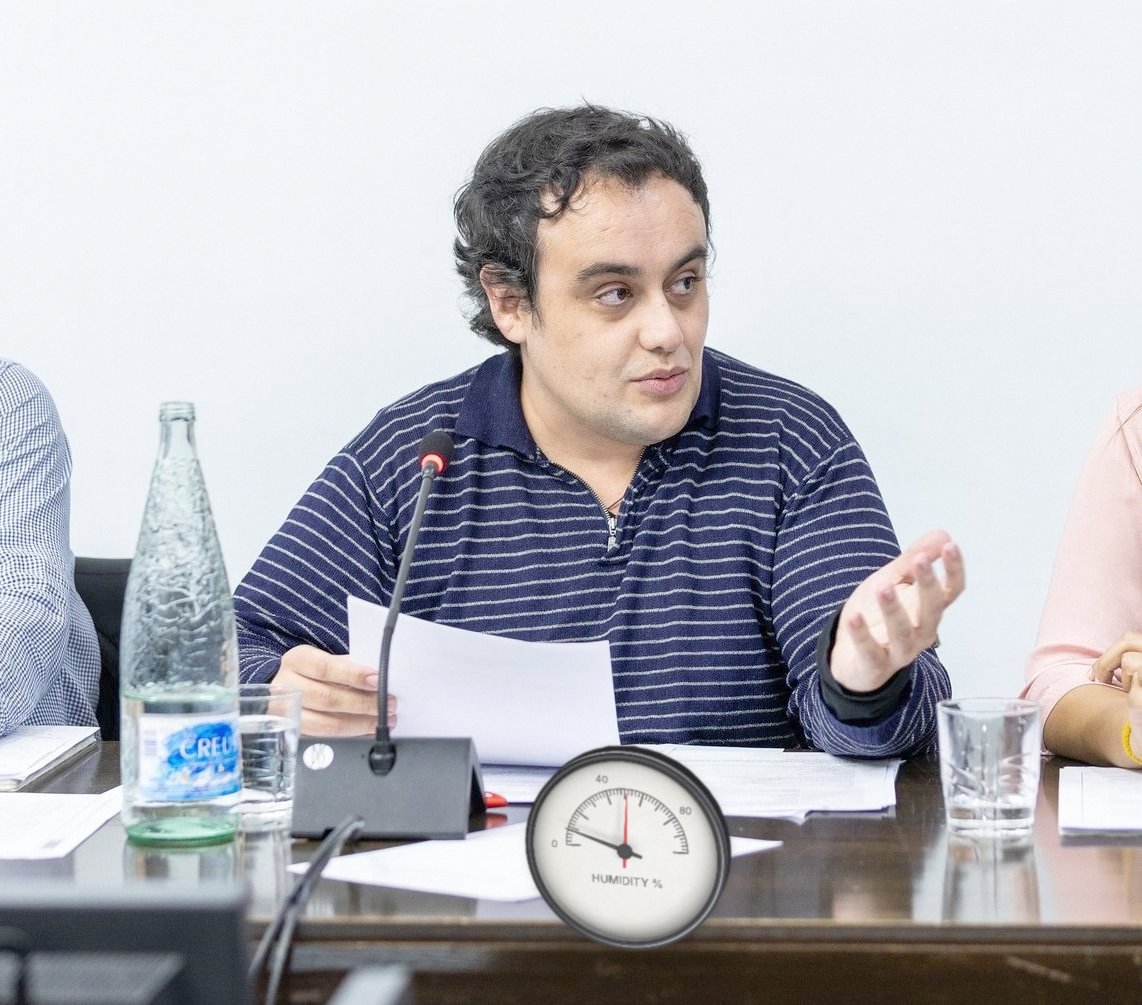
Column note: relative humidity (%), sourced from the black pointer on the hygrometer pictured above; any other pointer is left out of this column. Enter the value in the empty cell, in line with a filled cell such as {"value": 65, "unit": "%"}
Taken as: {"value": 10, "unit": "%"}
